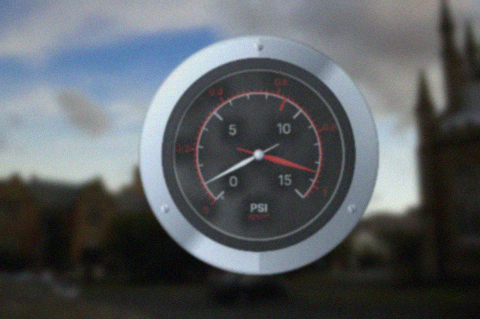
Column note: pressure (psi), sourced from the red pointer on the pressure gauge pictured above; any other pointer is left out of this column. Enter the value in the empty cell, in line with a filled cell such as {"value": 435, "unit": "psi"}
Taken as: {"value": 13.5, "unit": "psi"}
